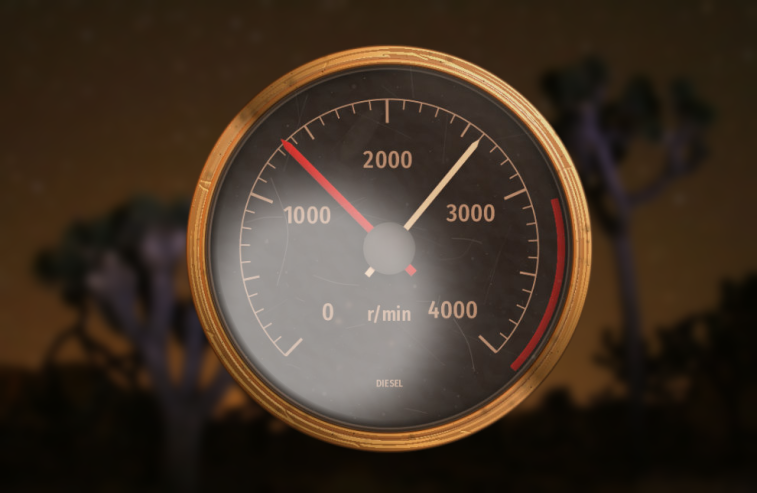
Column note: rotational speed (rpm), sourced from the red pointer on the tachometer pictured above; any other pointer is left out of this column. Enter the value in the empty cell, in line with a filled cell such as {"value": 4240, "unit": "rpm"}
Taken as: {"value": 1350, "unit": "rpm"}
